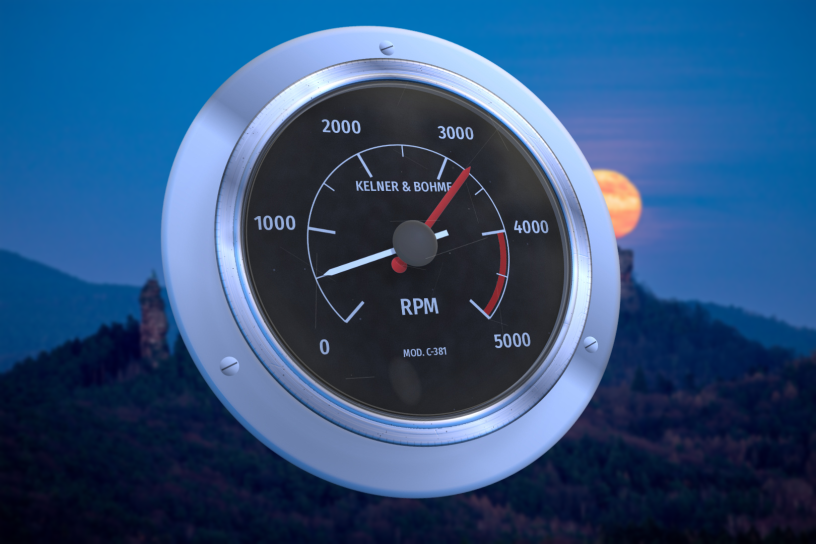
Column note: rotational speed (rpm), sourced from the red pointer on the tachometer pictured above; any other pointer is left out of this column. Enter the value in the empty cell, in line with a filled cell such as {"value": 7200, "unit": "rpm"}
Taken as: {"value": 3250, "unit": "rpm"}
